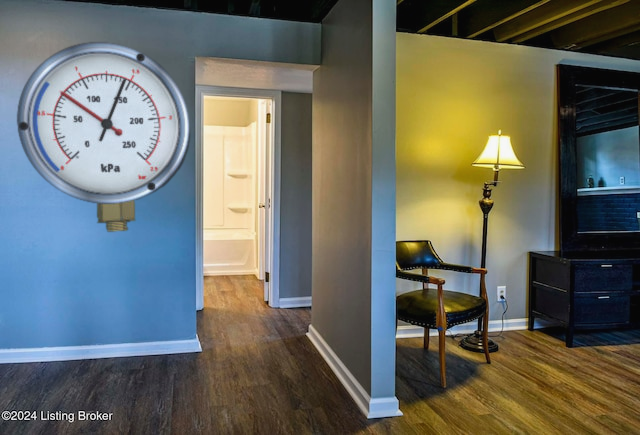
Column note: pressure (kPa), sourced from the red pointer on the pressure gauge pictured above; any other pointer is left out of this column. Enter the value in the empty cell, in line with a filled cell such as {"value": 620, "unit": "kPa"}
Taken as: {"value": 75, "unit": "kPa"}
